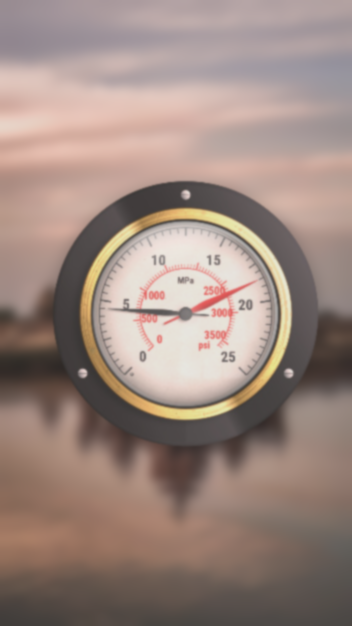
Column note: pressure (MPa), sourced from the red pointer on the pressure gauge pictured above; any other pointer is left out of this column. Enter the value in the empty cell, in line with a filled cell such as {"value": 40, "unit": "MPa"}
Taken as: {"value": 18.5, "unit": "MPa"}
